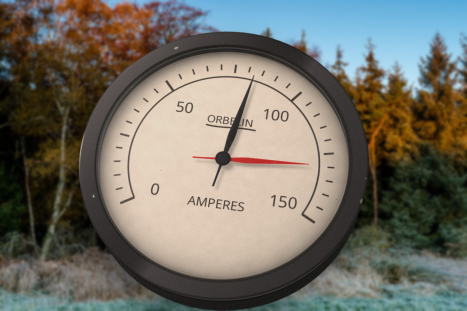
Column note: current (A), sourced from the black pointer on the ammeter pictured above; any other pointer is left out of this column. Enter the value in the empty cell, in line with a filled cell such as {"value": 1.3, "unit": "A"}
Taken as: {"value": 82.5, "unit": "A"}
